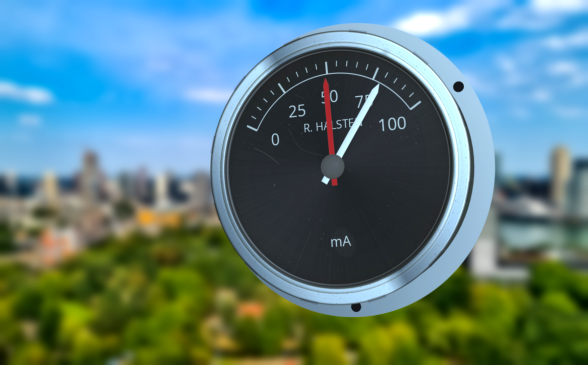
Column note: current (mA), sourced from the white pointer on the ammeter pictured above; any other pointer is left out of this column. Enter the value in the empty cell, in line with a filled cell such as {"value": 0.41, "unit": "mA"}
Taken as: {"value": 80, "unit": "mA"}
